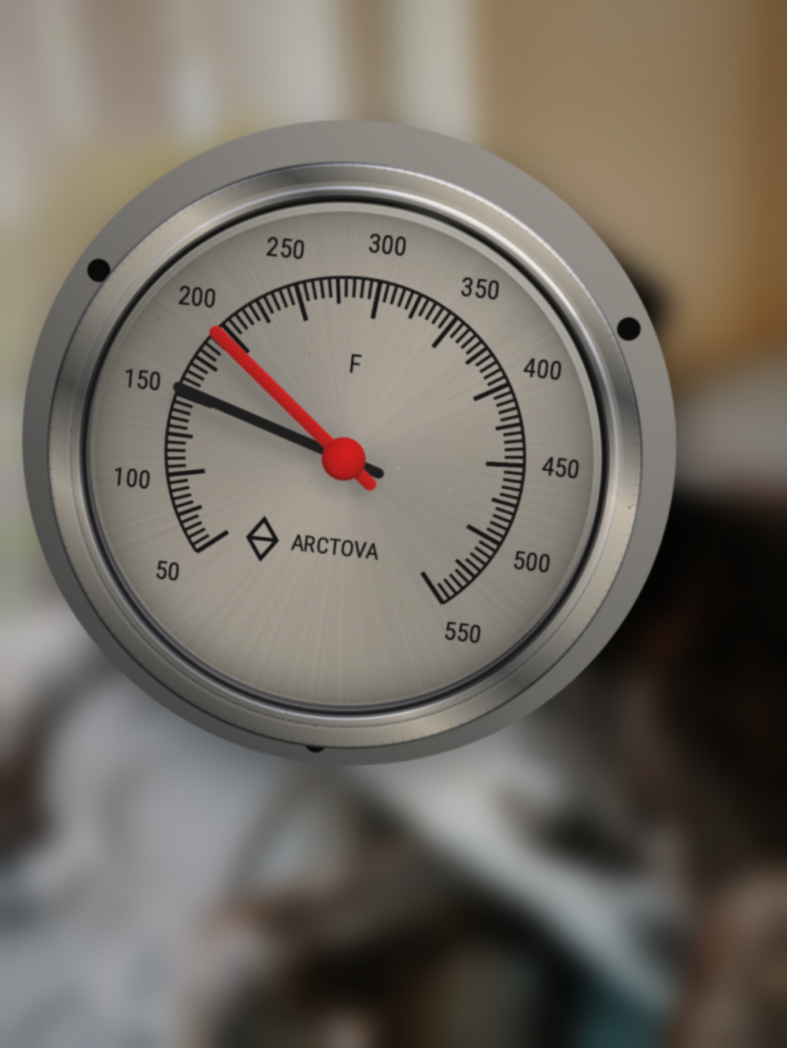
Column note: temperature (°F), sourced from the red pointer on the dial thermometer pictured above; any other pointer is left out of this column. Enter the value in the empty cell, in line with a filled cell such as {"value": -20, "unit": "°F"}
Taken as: {"value": 195, "unit": "°F"}
